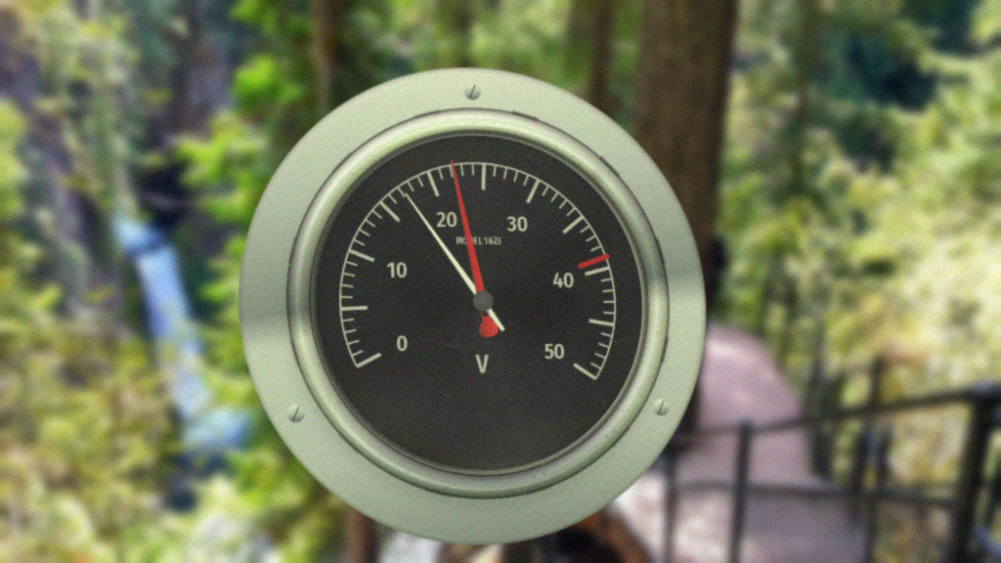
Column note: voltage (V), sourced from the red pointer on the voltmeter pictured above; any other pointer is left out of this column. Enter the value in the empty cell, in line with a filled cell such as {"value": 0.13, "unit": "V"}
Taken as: {"value": 22, "unit": "V"}
